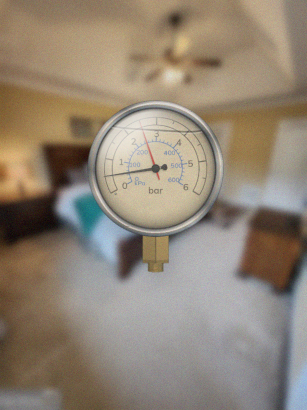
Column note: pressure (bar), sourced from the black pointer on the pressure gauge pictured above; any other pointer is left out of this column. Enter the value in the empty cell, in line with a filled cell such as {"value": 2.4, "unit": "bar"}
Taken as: {"value": 0.5, "unit": "bar"}
